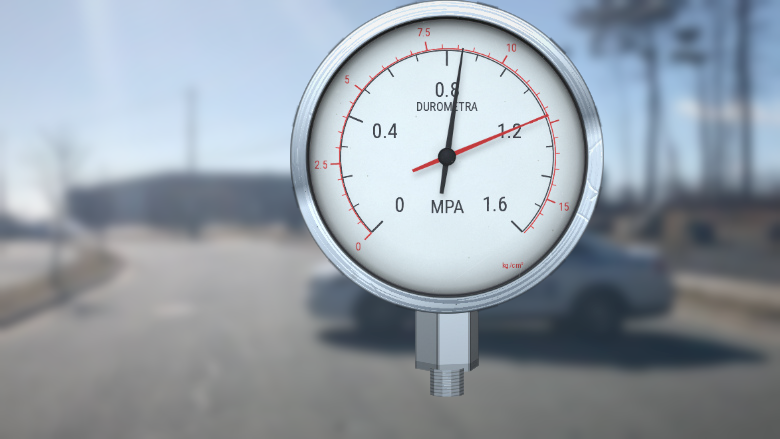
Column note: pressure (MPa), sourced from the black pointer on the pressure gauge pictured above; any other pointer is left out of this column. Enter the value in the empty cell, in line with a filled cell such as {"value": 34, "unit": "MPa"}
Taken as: {"value": 0.85, "unit": "MPa"}
